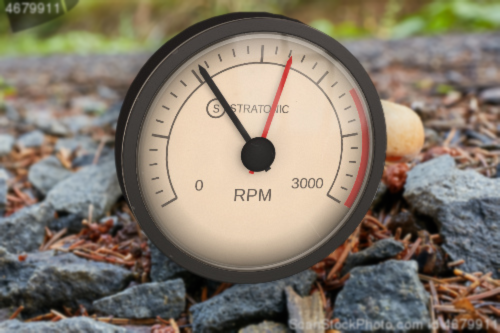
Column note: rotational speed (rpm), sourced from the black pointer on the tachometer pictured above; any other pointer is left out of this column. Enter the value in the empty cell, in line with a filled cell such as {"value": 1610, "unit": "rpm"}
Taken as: {"value": 1050, "unit": "rpm"}
